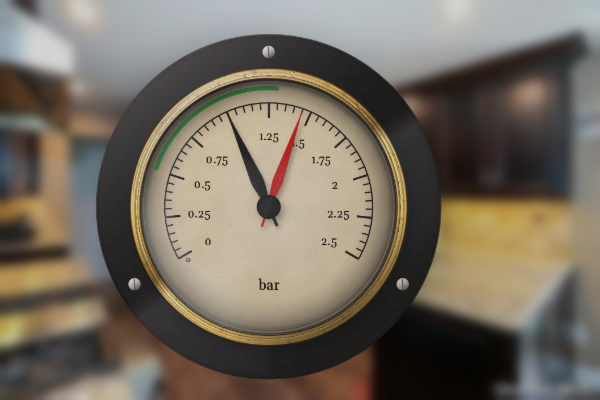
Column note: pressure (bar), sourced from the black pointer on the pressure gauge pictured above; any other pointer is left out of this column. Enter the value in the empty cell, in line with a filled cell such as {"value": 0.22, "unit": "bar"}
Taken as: {"value": 1, "unit": "bar"}
